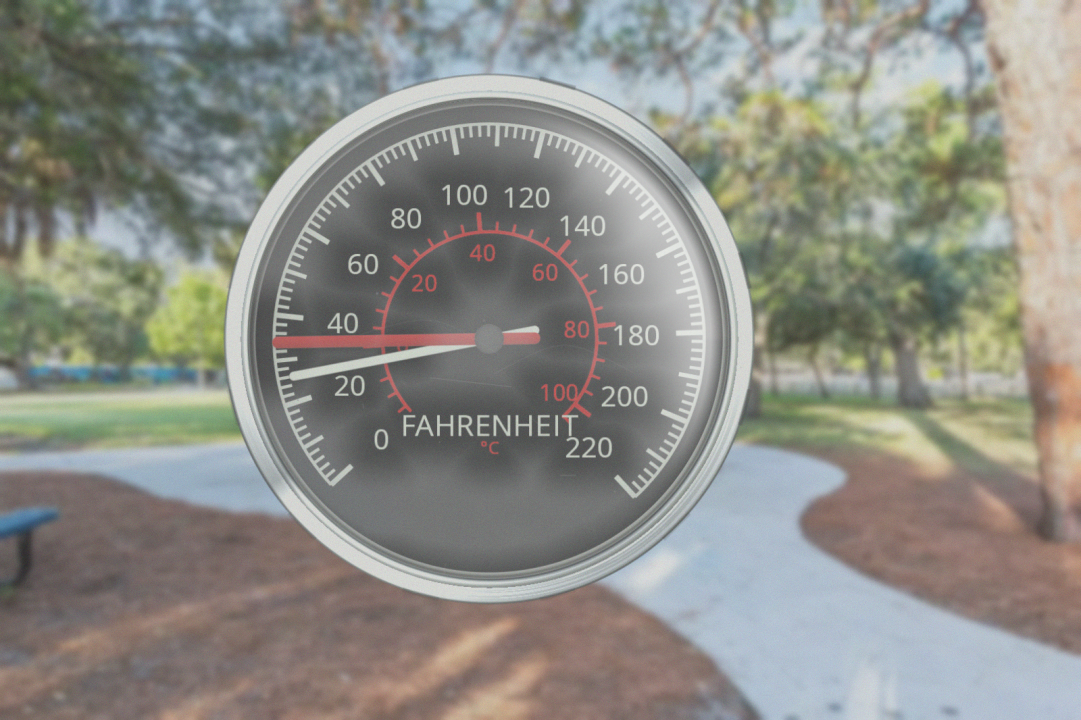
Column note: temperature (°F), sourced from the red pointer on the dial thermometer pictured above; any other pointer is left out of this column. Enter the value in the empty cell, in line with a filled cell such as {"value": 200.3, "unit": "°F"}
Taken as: {"value": 34, "unit": "°F"}
